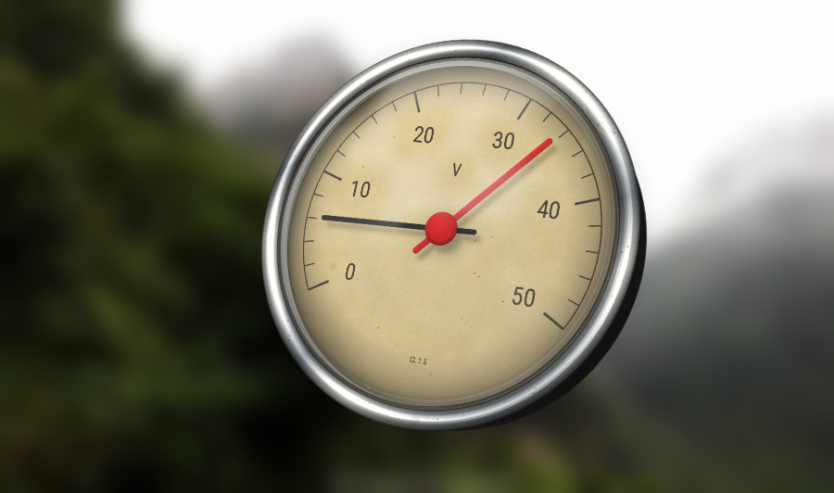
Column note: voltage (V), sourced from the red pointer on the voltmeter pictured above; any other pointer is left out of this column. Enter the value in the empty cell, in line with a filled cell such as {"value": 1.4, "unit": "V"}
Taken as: {"value": 34, "unit": "V"}
